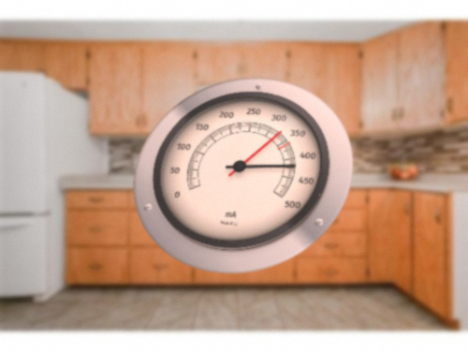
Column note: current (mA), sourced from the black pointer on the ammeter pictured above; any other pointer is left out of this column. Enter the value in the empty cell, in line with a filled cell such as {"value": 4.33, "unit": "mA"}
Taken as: {"value": 425, "unit": "mA"}
